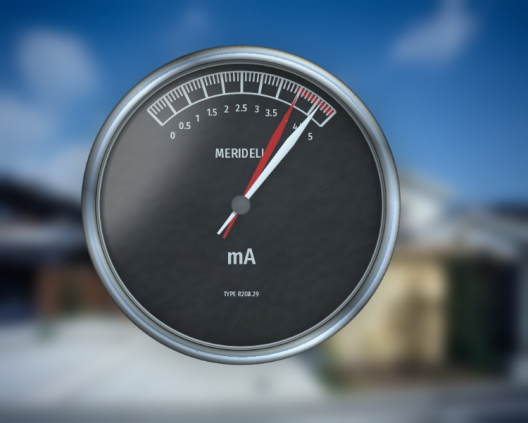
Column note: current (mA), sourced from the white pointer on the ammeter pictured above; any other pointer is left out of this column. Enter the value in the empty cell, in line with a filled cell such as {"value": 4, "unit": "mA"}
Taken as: {"value": 4.6, "unit": "mA"}
